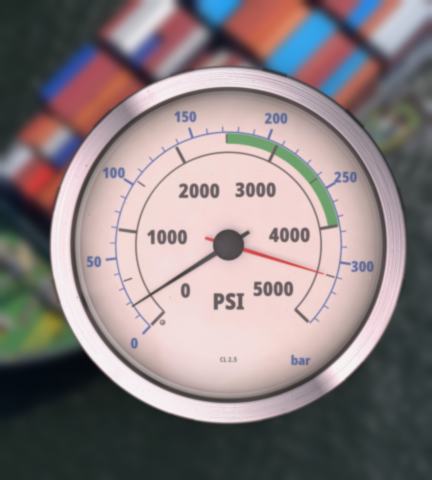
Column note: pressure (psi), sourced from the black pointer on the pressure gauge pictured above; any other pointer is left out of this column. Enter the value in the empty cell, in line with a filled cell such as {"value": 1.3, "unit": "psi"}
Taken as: {"value": 250, "unit": "psi"}
